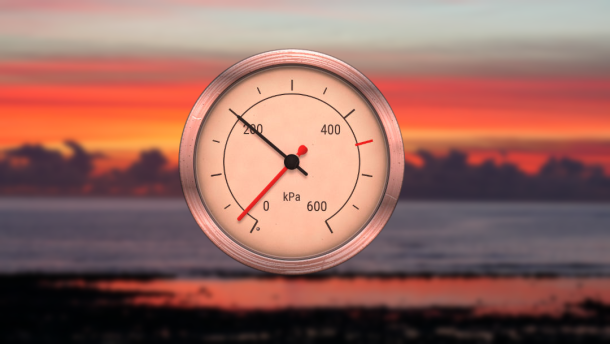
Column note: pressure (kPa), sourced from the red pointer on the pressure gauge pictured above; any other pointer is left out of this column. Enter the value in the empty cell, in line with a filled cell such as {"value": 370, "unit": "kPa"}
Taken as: {"value": 25, "unit": "kPa"}
